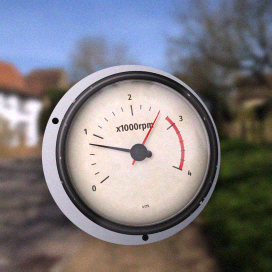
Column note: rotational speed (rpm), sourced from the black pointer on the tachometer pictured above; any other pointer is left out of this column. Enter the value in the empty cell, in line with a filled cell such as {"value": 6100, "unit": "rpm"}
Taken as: {"value": 800, "unit": "rpm"}
